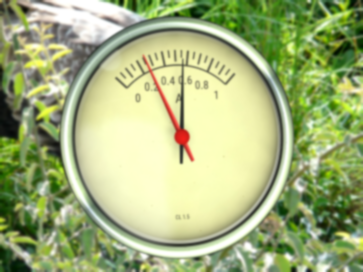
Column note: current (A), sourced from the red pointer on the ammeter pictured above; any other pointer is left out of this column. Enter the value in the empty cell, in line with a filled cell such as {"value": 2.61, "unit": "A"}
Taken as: {"value": 0.25, "unit": "A"}
